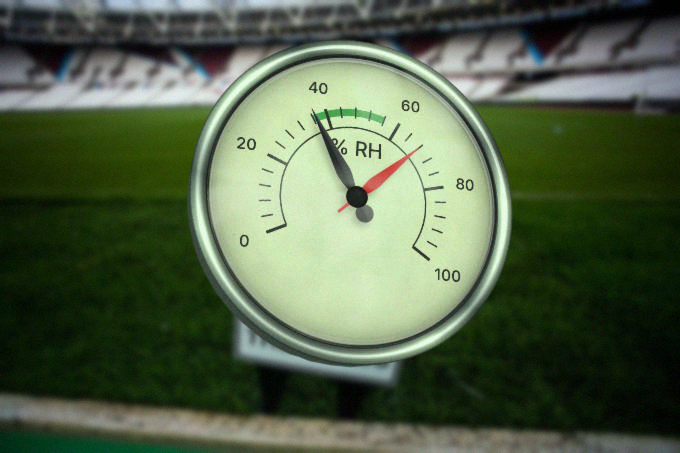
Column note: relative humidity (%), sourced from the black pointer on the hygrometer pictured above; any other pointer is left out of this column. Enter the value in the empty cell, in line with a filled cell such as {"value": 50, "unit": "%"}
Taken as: {"value": 36, "unit": "%"}
